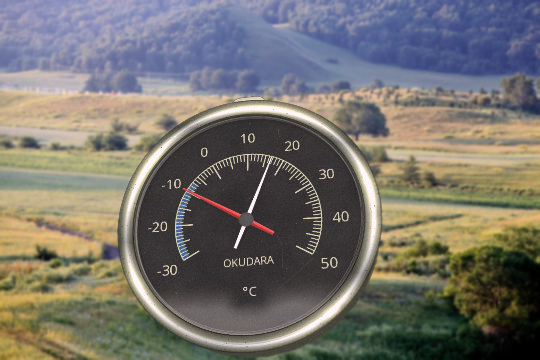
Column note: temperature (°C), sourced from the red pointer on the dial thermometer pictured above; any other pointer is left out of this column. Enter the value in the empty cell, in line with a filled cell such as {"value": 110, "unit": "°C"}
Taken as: {"value": -10, "unit": "°C"}
